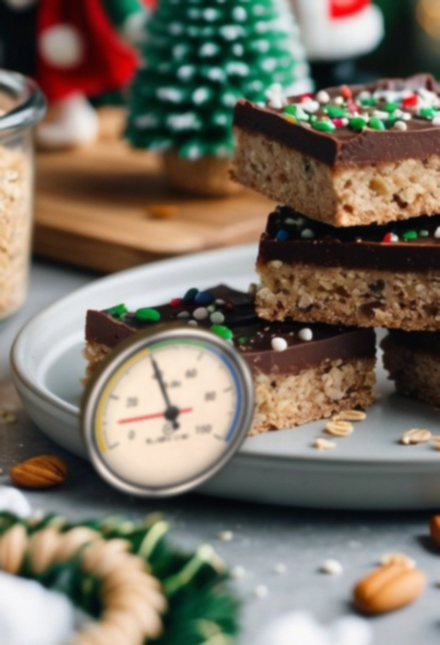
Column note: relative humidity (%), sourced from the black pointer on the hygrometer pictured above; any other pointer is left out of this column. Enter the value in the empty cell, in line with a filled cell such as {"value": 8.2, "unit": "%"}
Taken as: {"value": 40, "unit": "%"}
